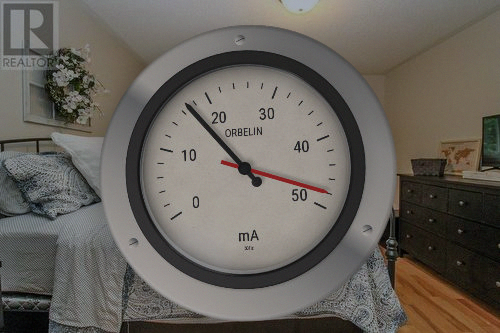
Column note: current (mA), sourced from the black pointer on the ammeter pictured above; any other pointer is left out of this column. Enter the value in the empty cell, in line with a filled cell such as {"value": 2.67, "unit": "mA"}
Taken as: {"value": 17, "unit": "mA"}
